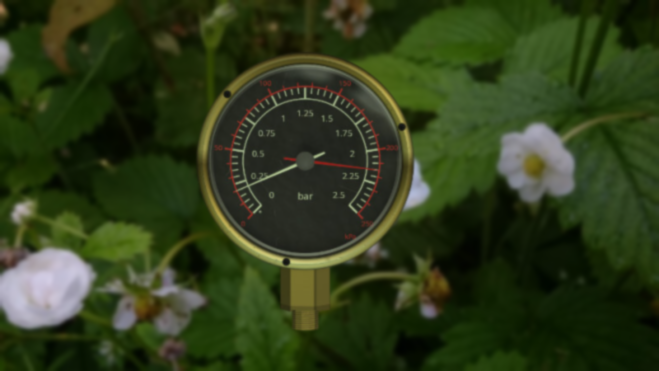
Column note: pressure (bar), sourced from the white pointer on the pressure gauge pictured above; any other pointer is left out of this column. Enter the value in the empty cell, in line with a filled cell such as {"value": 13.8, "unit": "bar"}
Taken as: {"value": 0.2, "unit": "bar"}
